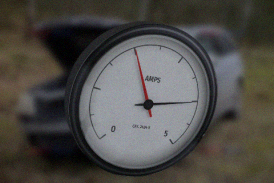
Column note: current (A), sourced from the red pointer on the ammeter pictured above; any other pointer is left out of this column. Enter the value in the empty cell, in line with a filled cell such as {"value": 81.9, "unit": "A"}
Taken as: {"value": 2, "unit": "A"}
